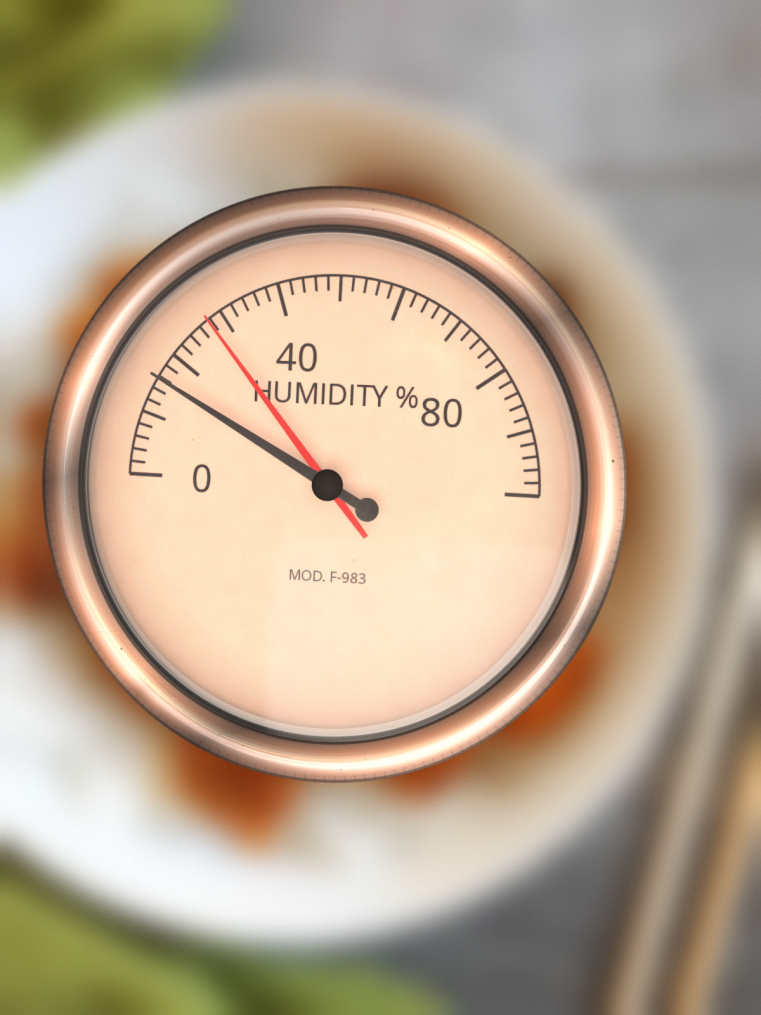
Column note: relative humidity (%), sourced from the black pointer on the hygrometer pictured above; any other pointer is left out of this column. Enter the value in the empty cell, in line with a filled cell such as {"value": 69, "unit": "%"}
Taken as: {"value": 16, "unit": "%"}
